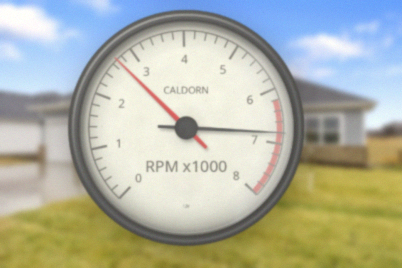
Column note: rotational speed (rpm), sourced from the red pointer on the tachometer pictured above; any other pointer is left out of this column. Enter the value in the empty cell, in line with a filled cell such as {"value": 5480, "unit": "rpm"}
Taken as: {"value": 2700, "unit": "rpm"}
